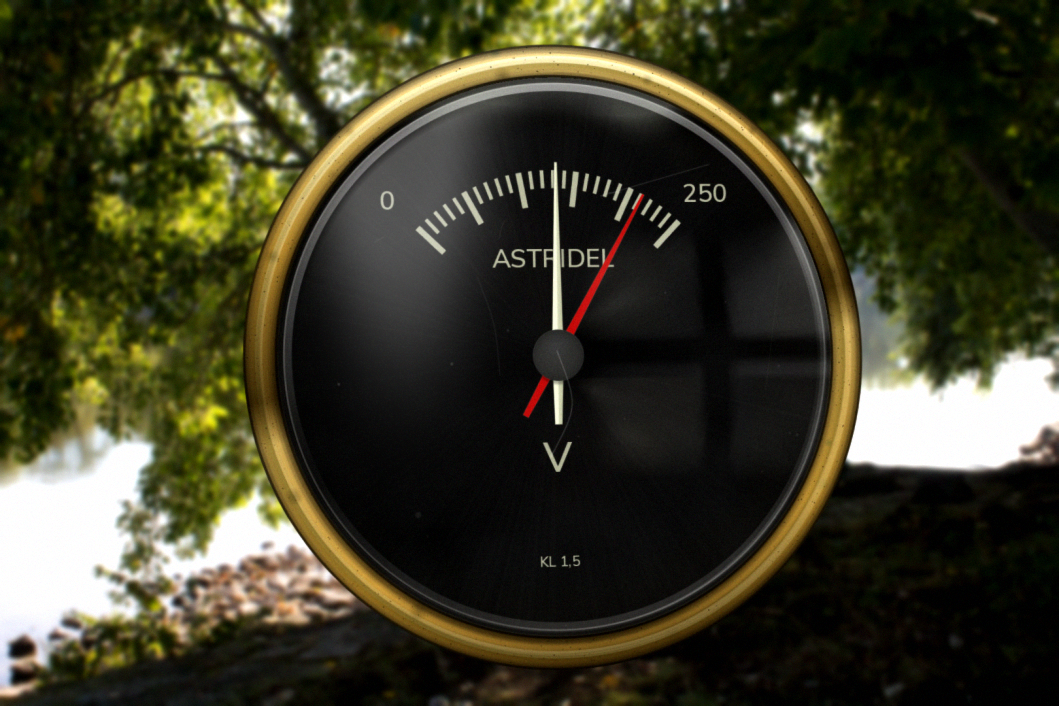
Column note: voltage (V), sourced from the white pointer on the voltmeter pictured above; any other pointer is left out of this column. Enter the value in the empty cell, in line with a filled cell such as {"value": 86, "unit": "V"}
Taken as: {"value": 130, "unit": "V"}
